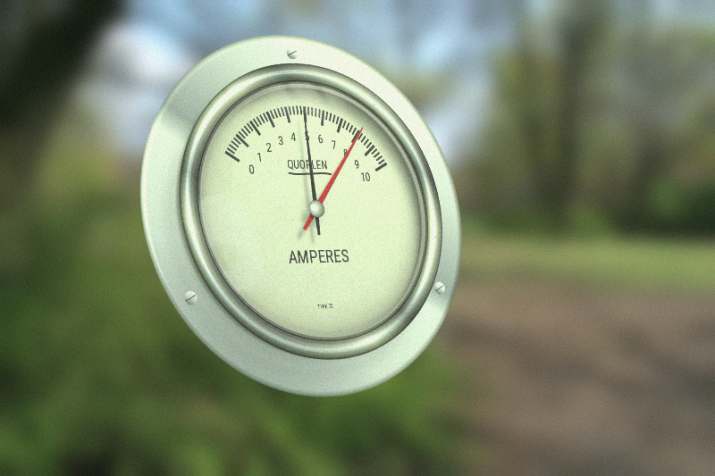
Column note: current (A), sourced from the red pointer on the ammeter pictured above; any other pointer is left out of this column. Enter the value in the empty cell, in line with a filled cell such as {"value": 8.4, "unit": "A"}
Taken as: {"value": 8, "unit": "A"}
